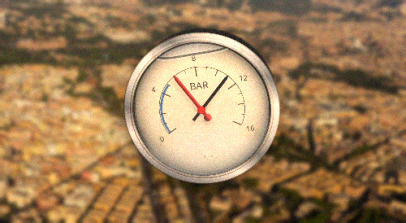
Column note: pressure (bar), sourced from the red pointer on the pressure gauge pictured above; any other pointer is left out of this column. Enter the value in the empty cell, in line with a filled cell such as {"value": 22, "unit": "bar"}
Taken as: {"value": 6, "unit": "bar"}
